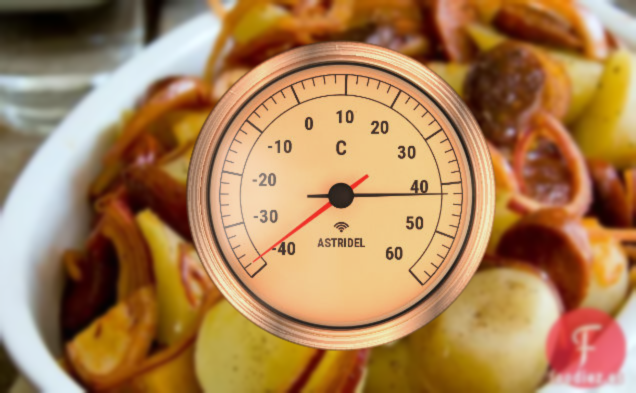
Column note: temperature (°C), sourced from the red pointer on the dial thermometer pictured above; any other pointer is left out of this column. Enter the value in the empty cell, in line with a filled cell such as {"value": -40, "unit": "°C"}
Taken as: {"value": -38, "unit": "°C"}
